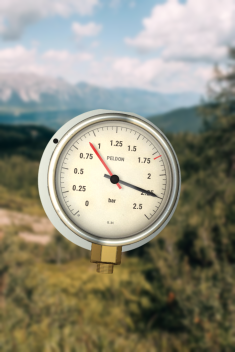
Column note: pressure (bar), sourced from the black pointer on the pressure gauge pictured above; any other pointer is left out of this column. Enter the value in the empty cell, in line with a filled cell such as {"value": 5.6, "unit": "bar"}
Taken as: {"value": 2.25, "unit": "bar"}
